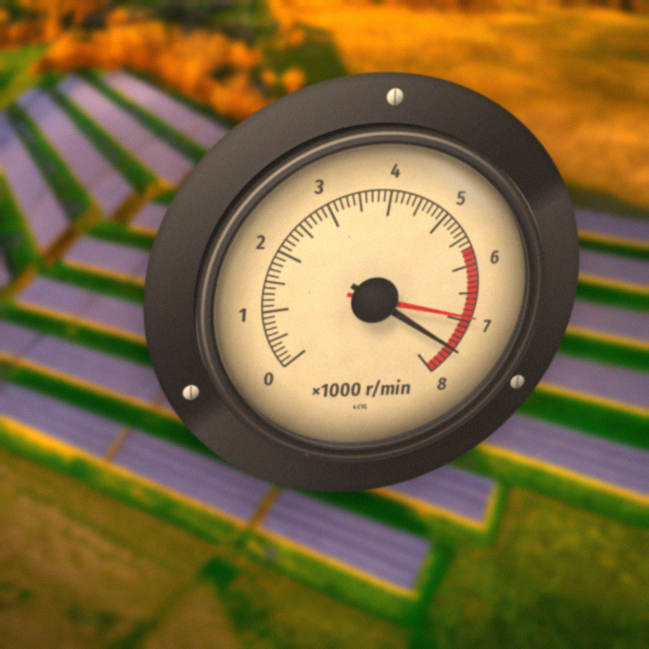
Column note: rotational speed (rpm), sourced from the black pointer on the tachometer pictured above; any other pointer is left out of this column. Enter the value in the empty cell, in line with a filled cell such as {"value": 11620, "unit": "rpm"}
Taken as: {"value": 7500, "unit": "rpm"}
